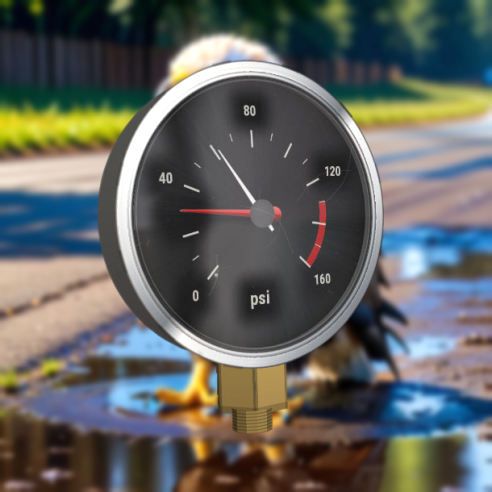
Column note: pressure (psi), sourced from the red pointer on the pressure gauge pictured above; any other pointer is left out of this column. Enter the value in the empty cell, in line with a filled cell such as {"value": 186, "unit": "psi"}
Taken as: {"value": 30, "unit": "psi"}
